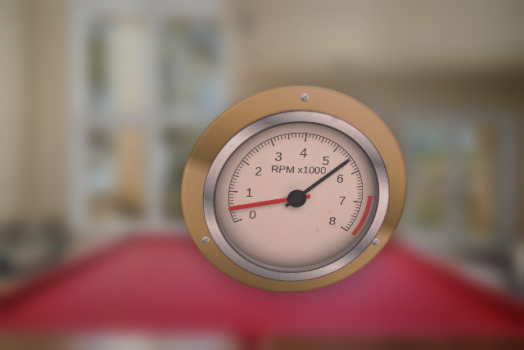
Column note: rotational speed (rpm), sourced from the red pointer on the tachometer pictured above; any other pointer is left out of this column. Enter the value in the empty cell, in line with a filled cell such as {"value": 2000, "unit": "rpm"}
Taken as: {"value": 500, "unit": "rpm"}
